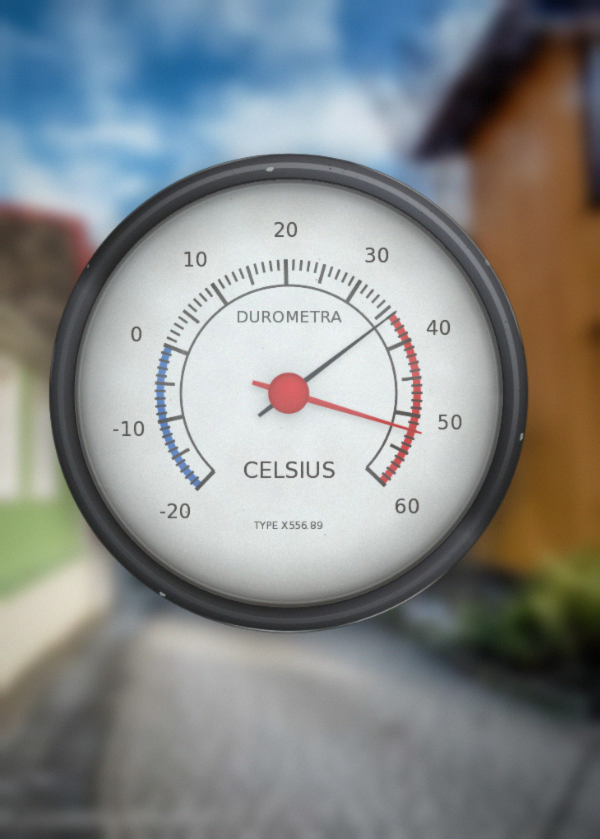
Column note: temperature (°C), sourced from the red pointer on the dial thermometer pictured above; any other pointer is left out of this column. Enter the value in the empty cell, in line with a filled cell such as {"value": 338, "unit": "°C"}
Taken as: {"value": 52, "unit": "°C"}
